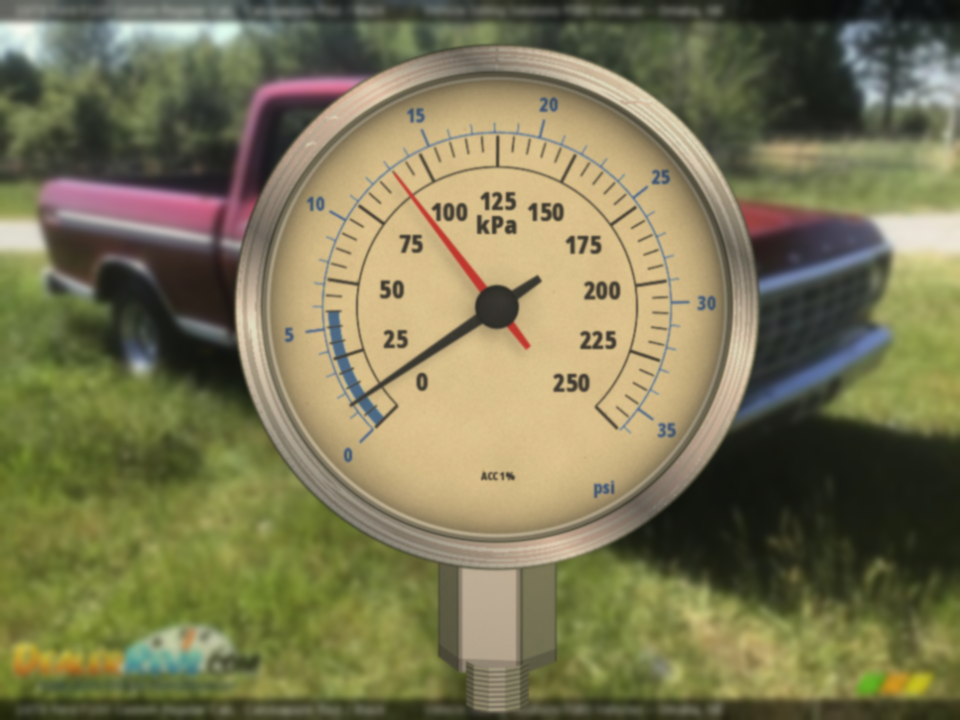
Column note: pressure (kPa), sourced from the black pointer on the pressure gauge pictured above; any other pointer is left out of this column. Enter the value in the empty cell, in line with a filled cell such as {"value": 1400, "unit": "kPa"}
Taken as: {"value": 10, "unit": "kPa"}
